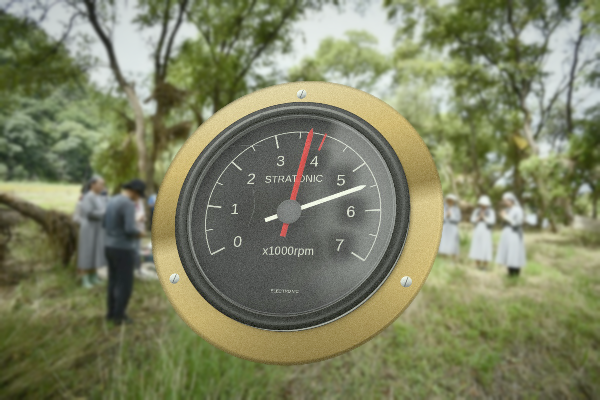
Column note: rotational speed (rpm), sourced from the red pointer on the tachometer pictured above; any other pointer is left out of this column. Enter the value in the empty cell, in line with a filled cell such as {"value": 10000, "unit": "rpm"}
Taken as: {"value": 3750, "unit": "rpm"}
